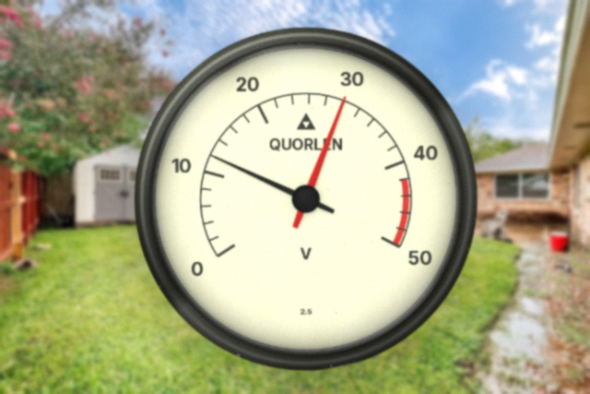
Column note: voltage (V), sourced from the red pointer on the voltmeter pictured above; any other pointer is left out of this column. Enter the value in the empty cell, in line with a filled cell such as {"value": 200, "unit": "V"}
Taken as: {"value": 30, "unit": "V"}
